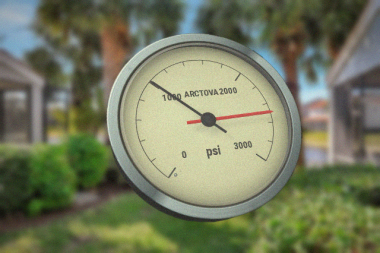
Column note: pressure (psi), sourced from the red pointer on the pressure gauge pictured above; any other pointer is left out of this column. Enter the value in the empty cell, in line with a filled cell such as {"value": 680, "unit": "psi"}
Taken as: {"value": 2500, "unit": "psi"}
